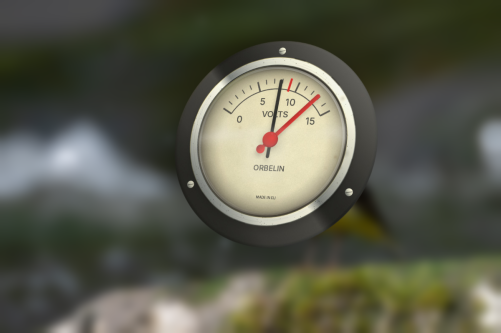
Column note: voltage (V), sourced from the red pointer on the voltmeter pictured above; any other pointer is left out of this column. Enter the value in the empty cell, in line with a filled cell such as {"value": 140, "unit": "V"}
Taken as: {"value": 13, "unit": "V"}
